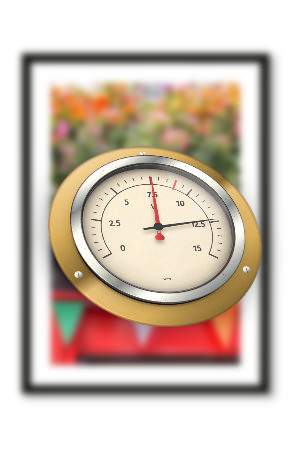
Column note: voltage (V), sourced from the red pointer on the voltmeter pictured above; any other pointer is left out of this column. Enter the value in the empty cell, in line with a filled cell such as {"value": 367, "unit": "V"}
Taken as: {"value": 7.5, "unit": "V"}
